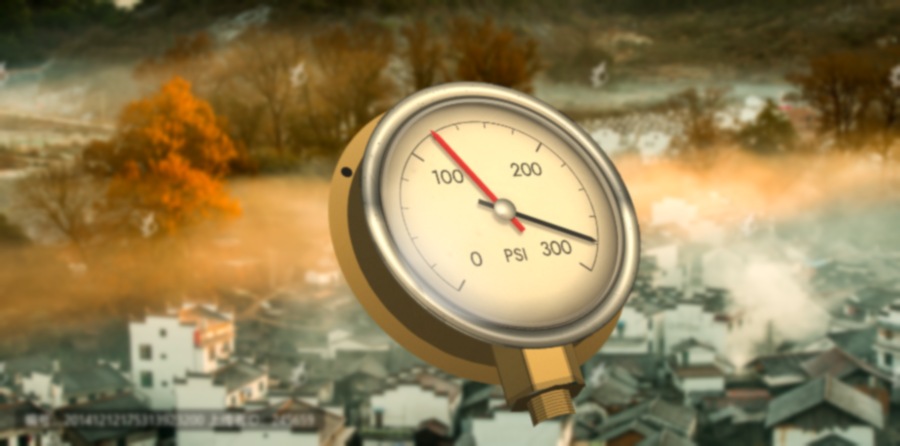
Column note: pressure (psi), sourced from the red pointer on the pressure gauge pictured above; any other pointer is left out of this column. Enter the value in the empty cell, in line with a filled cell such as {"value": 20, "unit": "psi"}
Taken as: {"value": 120, "unit": "psi"}
